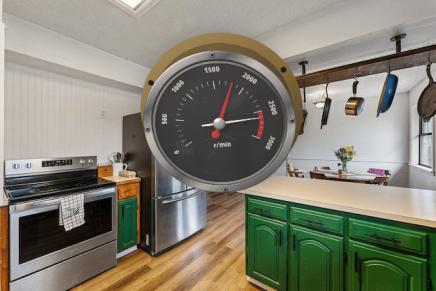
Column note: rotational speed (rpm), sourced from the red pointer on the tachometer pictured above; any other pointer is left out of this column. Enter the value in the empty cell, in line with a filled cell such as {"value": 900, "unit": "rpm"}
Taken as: {"value": 1800, "unit": "rpm"}
